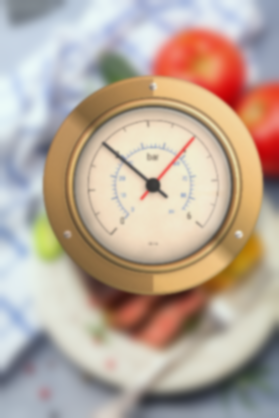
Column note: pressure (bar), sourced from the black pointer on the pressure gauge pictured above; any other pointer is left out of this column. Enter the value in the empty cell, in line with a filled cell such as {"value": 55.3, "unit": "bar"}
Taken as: {"value": 2, "unit": "bar"}
